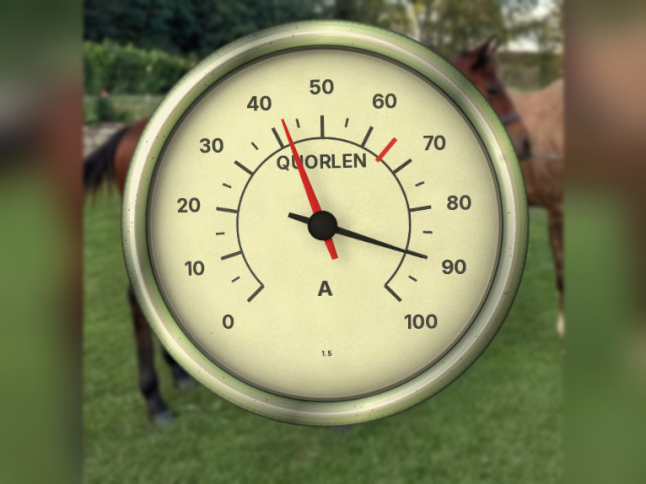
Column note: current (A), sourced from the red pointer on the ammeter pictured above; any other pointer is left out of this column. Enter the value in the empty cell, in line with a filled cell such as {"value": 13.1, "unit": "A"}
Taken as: {"value": 42.5, "unit": "A"}
